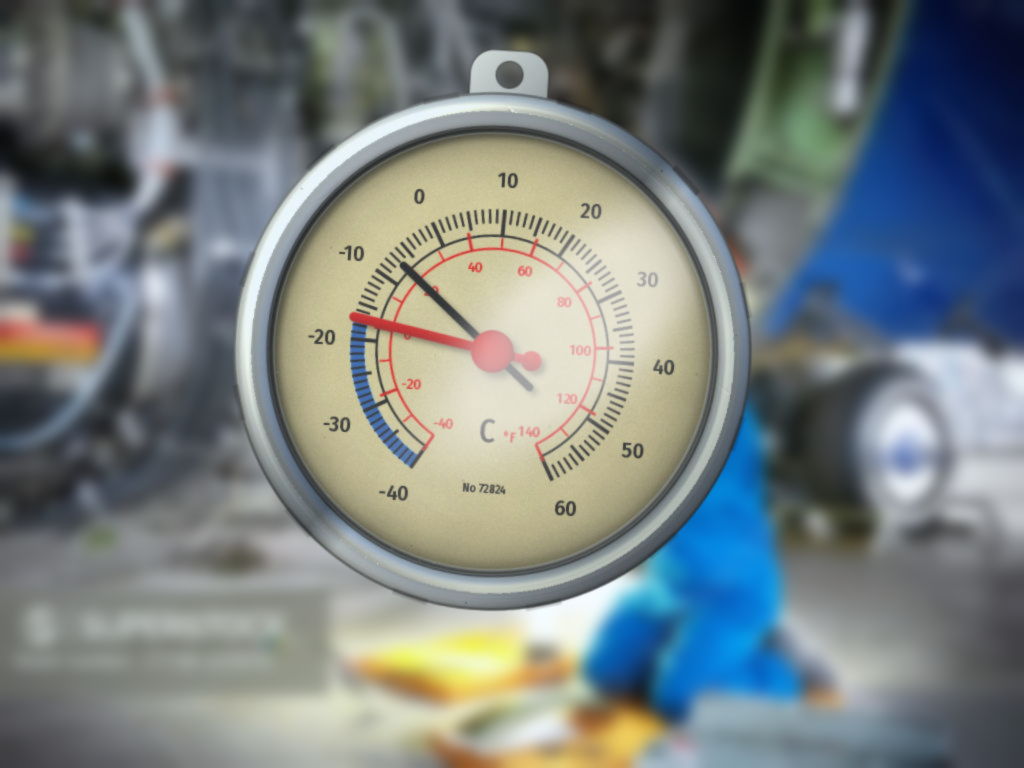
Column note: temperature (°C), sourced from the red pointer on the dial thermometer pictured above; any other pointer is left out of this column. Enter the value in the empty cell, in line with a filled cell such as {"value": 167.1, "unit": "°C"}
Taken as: {"value": -17, "unit": "°C"}
